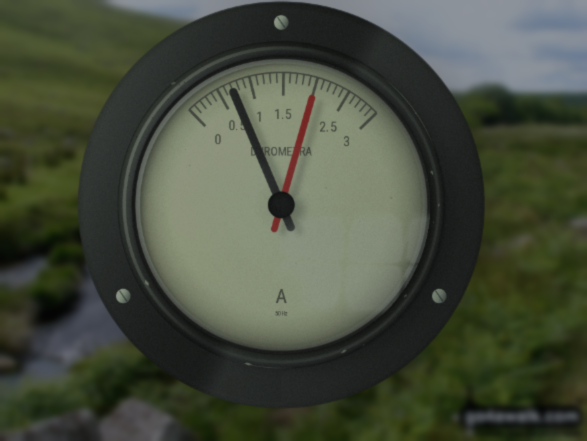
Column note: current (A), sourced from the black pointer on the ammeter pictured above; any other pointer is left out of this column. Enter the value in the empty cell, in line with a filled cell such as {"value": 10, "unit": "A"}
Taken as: {"value": 0.7, "unit": "A"}
